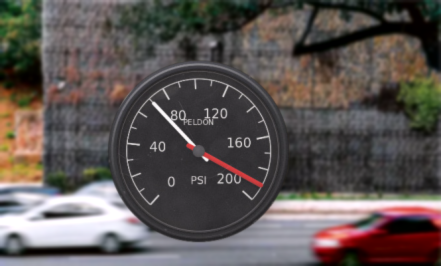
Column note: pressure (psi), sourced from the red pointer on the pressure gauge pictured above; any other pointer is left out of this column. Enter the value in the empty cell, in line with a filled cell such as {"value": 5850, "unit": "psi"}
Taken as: {"value": 190, "unit": "psi"}
